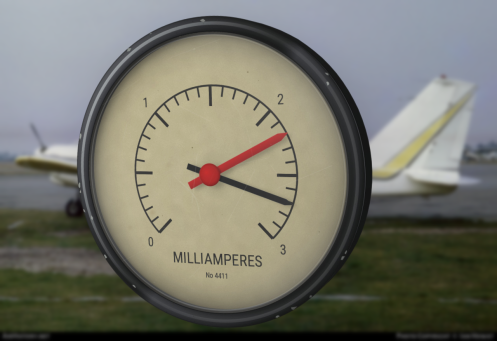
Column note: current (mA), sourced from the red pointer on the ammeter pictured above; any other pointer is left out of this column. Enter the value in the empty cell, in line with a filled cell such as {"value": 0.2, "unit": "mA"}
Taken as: {"value": 2.2, "unit": "mA"}
